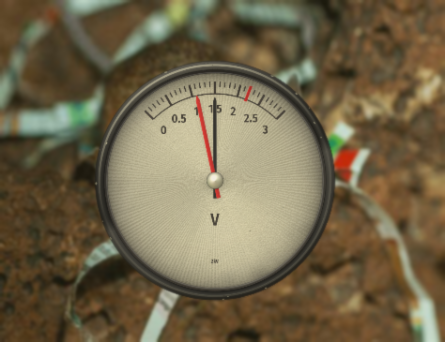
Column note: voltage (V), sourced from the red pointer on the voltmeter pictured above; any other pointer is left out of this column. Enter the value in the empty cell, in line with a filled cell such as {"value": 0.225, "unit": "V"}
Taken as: {"value": 1.1, "unit": "V"}
